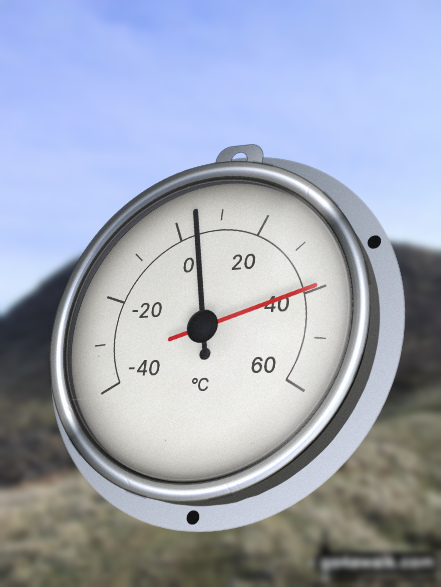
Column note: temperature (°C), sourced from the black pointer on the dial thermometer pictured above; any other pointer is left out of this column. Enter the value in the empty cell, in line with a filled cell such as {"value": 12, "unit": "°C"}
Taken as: {"value": 5, "unit": "°C"}
